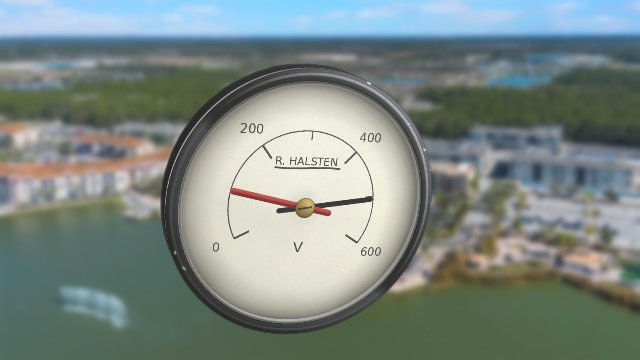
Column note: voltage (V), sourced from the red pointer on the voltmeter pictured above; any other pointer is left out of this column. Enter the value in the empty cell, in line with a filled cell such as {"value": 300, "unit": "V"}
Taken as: {"value": 100, "unit": "V"}
